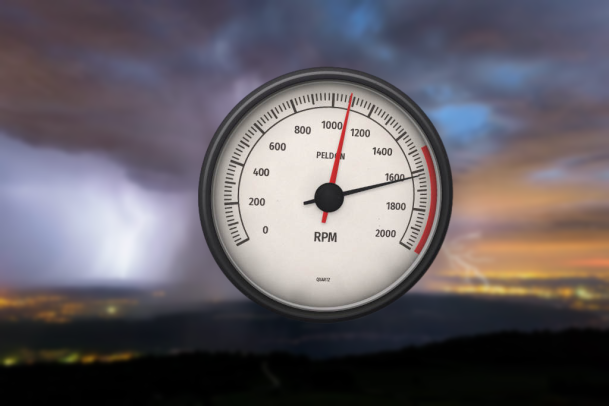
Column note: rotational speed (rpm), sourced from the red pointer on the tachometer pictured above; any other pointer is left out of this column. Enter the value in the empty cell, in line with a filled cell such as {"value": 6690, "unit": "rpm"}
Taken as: {"value": 1080, "unit": "rpm"}
